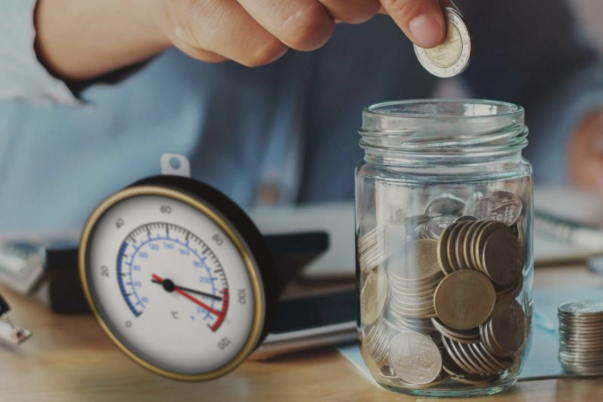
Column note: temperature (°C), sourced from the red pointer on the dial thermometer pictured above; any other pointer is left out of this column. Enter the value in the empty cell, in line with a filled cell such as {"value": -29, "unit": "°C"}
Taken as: {"value": 110, "unit": "°C"}
